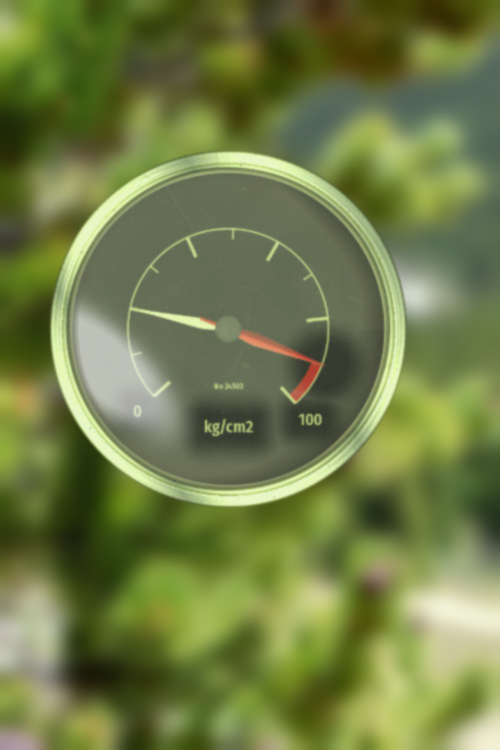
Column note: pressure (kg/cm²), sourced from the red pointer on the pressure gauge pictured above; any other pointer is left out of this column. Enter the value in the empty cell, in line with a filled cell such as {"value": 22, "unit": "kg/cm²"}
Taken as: {"value": 90, "unit": "kg/cm²"}
